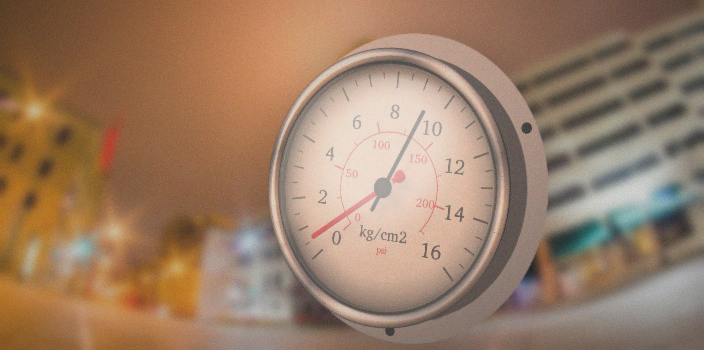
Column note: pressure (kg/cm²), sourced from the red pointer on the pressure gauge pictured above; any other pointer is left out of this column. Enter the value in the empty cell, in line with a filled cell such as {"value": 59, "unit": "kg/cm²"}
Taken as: {"value": 0.5, "unit": "kg/cm²"}
